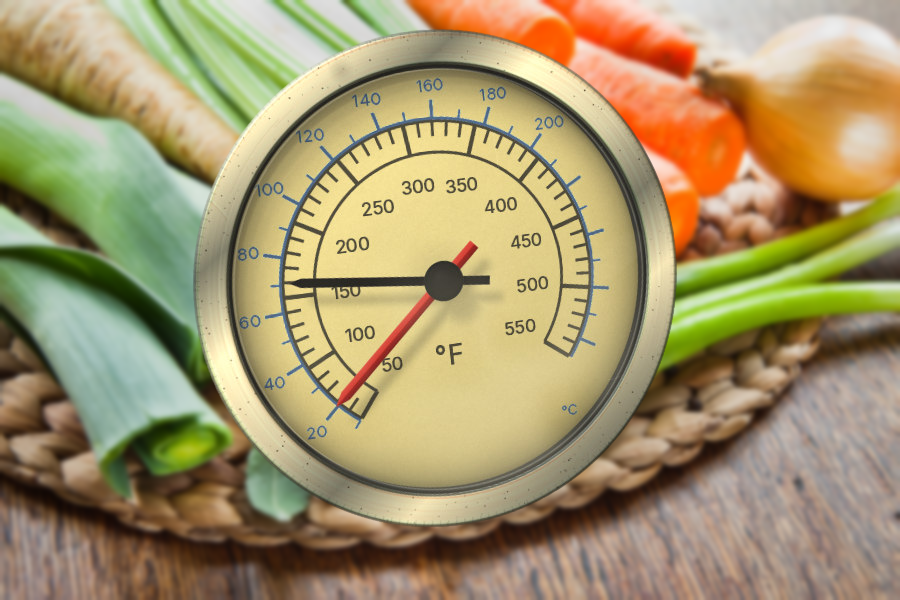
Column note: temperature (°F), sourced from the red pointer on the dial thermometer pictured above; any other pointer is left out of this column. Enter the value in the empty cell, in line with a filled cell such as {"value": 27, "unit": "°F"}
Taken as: {"value": 70, "unit": "°F"}
